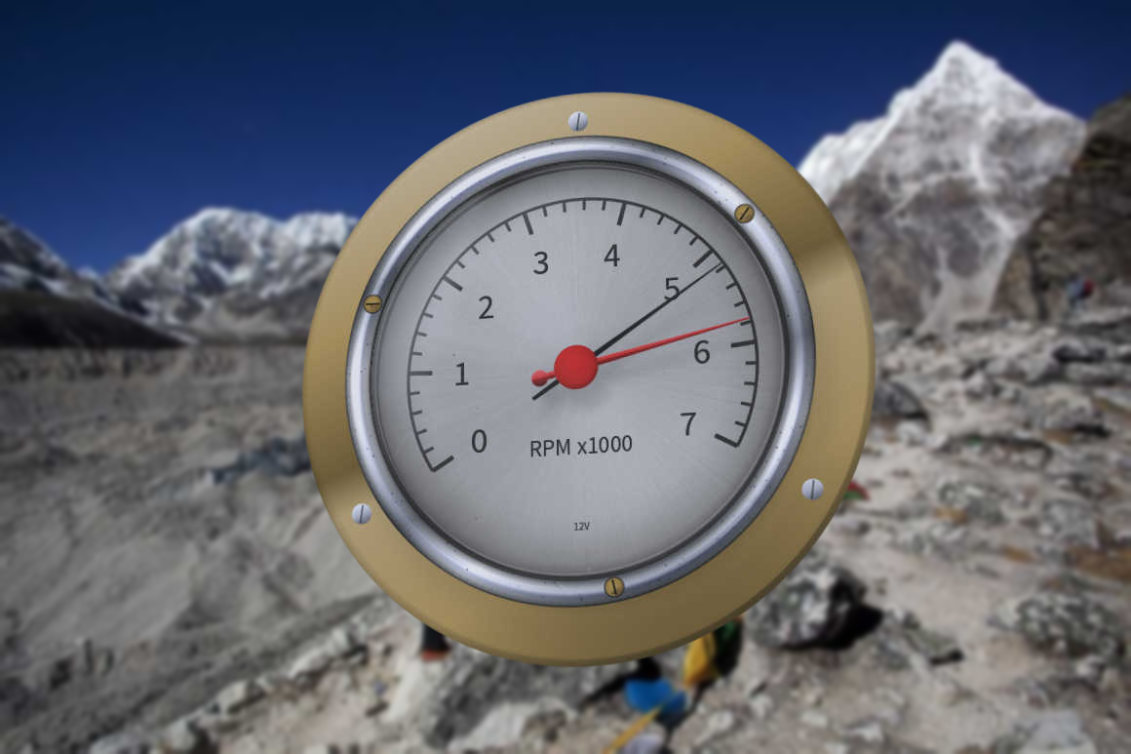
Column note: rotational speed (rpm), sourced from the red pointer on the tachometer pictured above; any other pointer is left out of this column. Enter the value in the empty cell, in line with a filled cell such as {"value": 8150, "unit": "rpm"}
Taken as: {"value": 5800, "unit": "rpm"}
